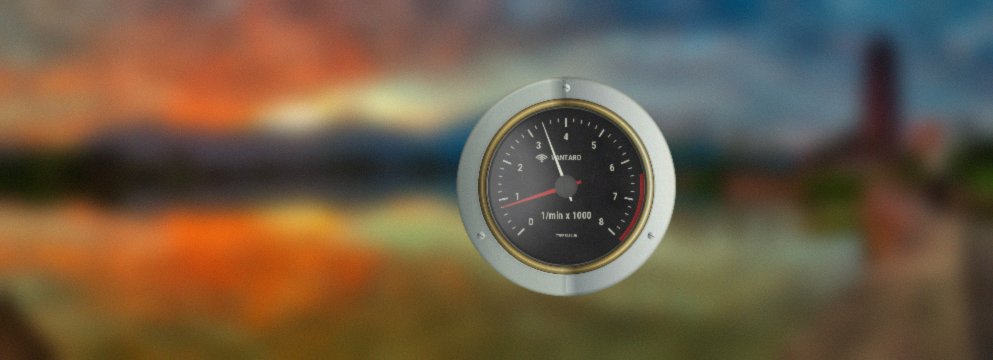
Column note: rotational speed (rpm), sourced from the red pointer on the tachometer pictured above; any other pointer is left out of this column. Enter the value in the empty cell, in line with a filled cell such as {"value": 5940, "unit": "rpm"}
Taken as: {"value": 800, "unit": "rpm"}
